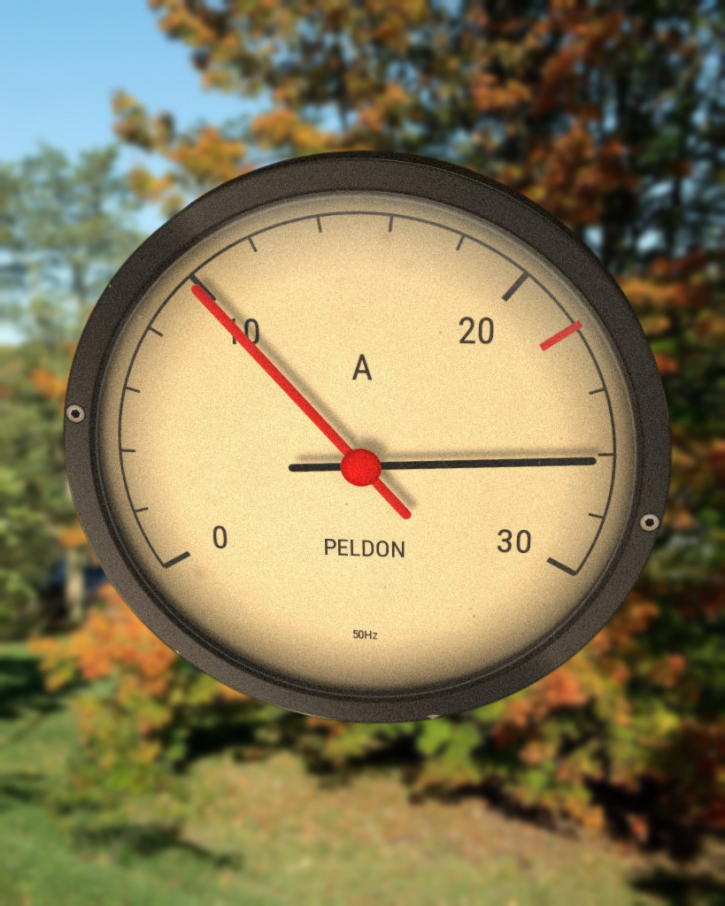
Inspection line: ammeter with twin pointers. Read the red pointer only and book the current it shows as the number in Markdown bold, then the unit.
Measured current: **10** A
